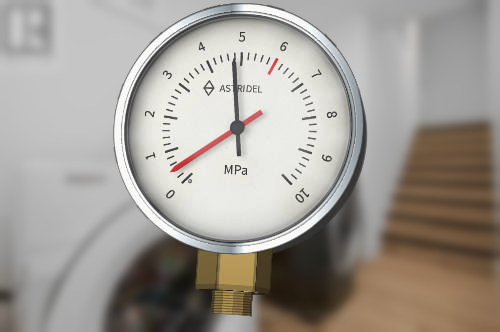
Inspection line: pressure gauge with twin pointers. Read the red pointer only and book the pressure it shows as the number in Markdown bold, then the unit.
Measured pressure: **0.4** MPa
